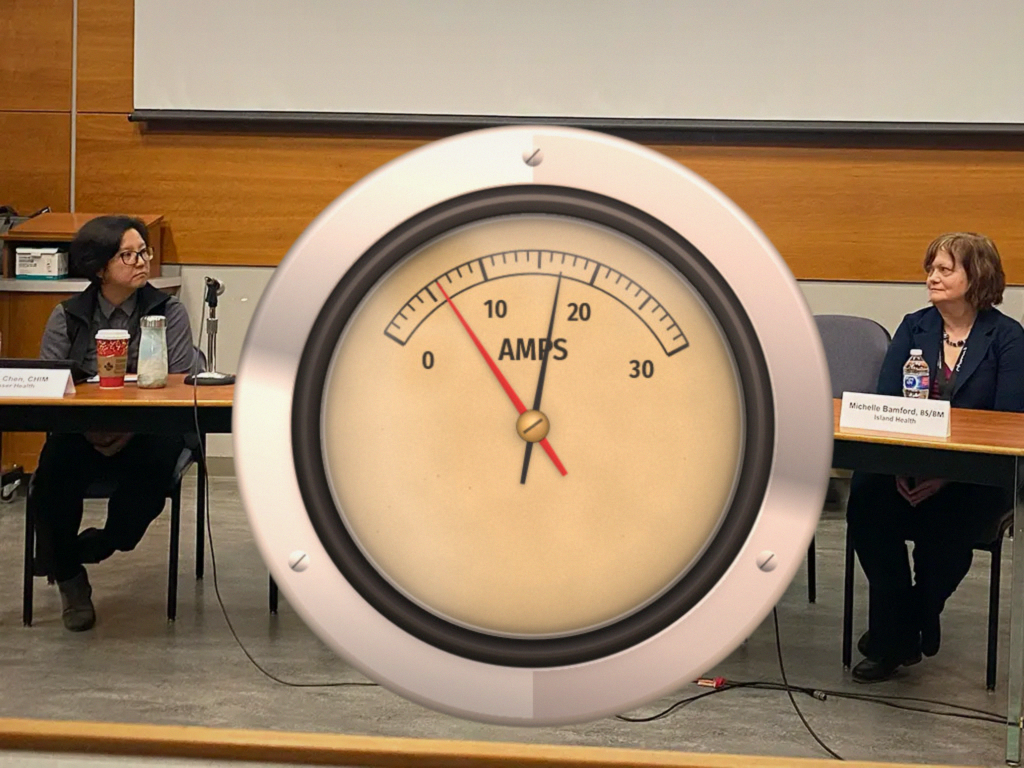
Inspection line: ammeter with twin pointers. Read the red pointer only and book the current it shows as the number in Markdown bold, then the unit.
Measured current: **6** A
